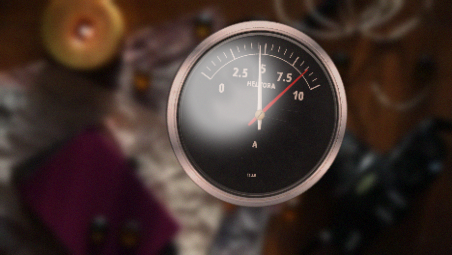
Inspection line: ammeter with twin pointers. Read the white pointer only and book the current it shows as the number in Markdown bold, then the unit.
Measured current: **4.5** A
